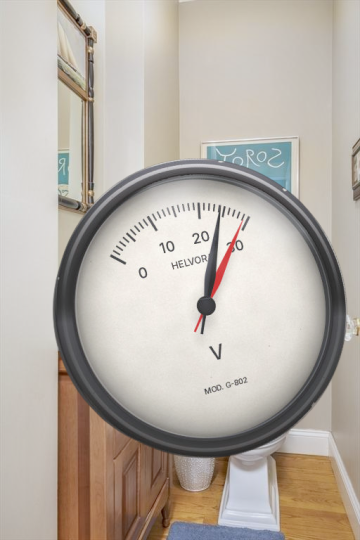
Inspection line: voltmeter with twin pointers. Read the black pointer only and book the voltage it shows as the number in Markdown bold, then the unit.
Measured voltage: **24** V
